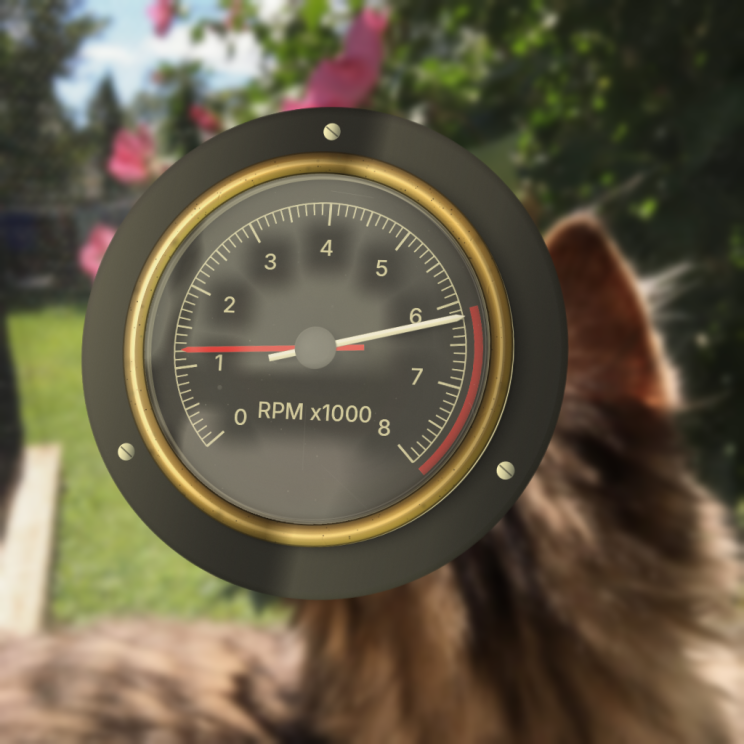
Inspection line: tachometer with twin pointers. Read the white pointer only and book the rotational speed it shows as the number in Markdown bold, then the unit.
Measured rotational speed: **6200** rpm
